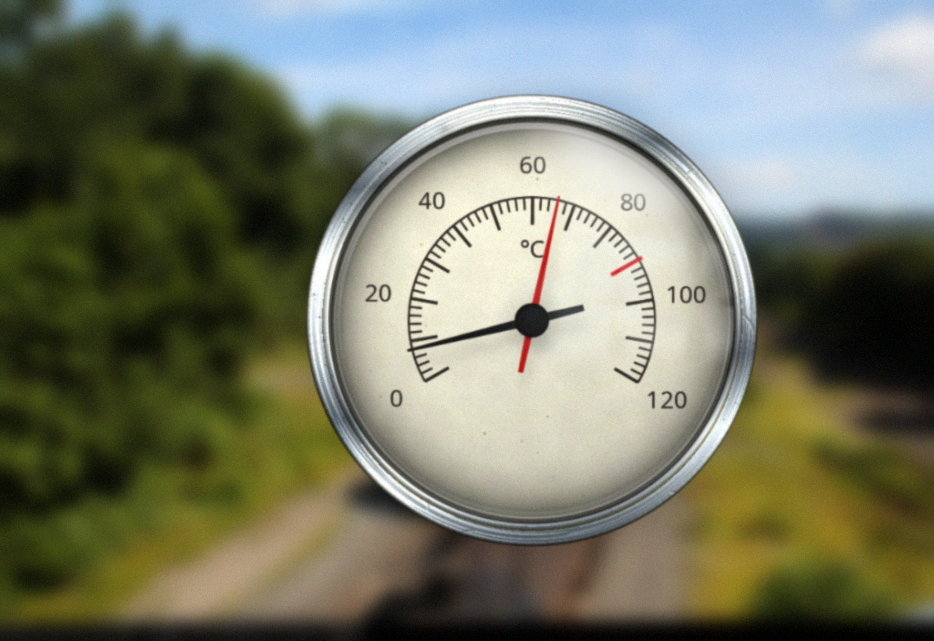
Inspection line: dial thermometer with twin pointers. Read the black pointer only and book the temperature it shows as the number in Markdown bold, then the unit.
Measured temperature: **8** °C
